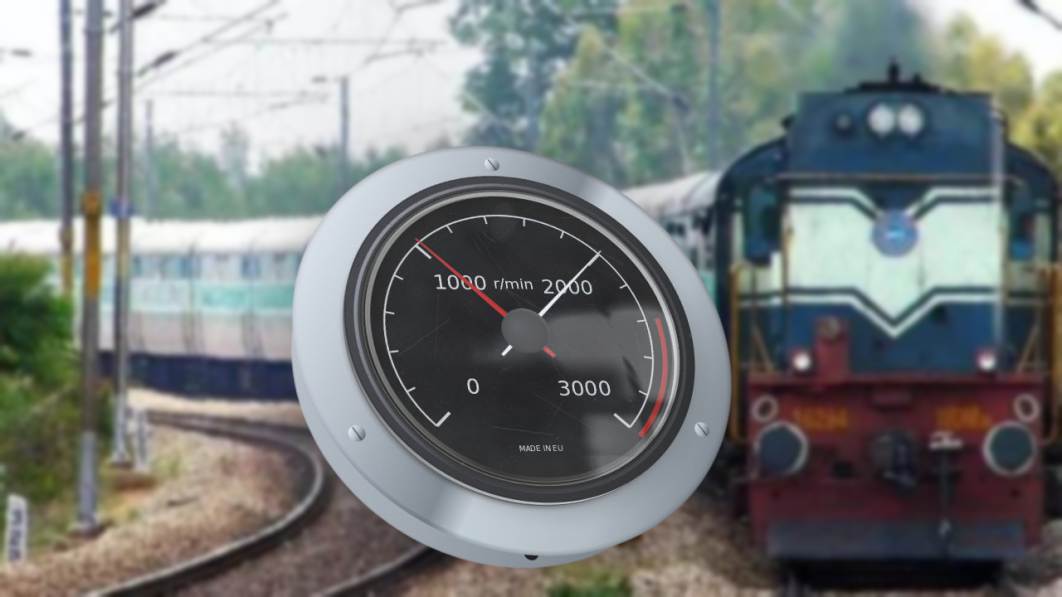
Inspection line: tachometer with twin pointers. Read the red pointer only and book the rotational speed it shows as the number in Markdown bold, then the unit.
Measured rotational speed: **1000** rpm
